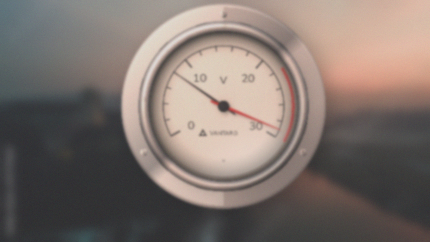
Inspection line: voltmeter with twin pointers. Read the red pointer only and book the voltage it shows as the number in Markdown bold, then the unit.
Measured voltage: **29** V
